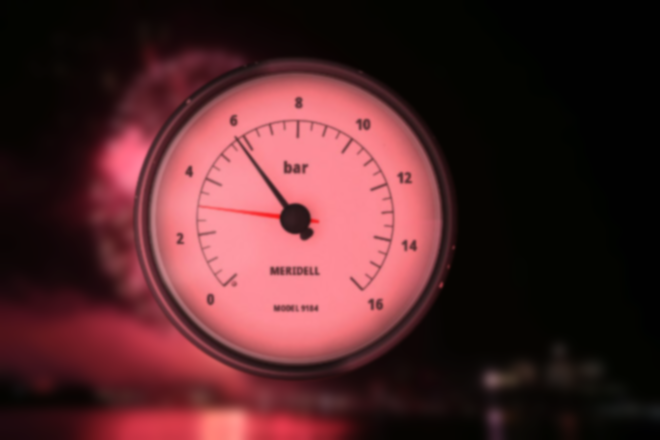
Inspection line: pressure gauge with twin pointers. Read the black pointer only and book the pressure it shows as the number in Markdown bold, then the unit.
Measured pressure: **5.75** bar
